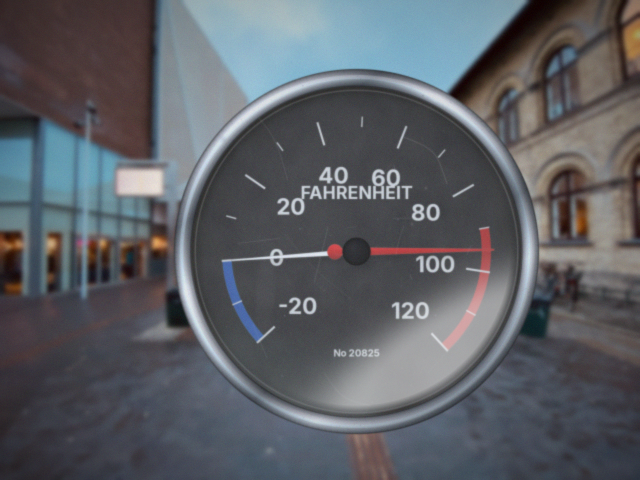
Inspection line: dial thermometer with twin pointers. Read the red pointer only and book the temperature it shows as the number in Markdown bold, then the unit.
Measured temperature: **95** °F
